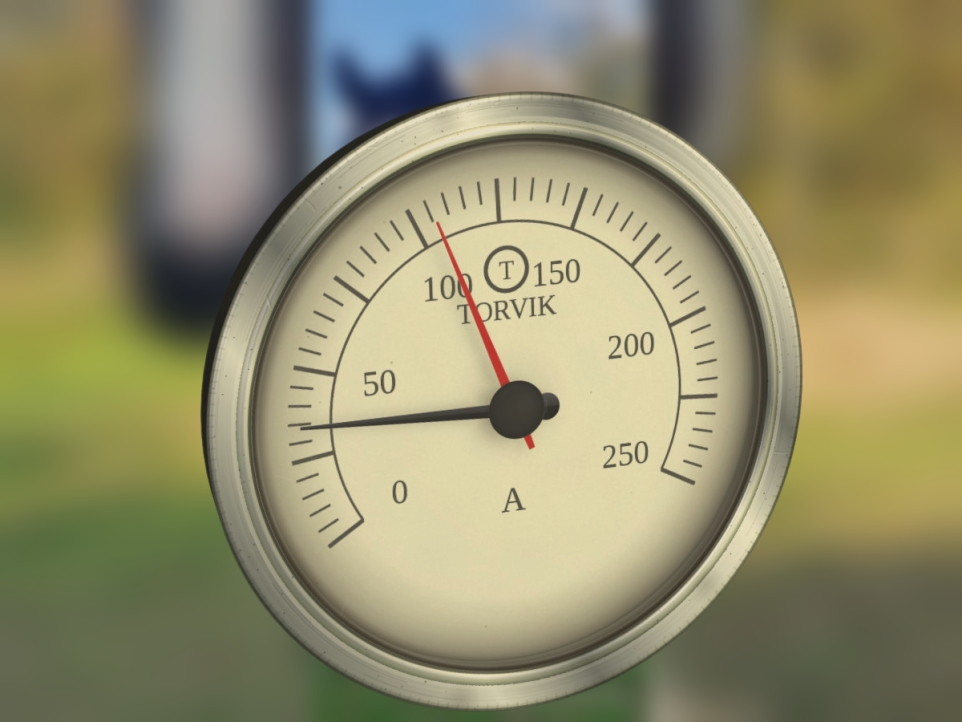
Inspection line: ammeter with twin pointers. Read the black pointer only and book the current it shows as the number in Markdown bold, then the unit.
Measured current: **35** A
